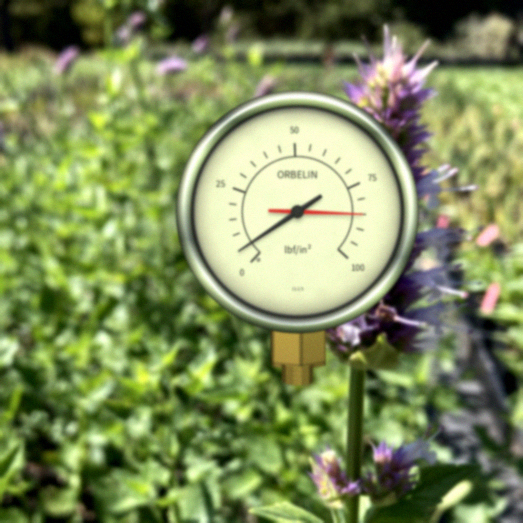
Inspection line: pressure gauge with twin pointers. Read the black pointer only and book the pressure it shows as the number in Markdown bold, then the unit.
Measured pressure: **5** psi
